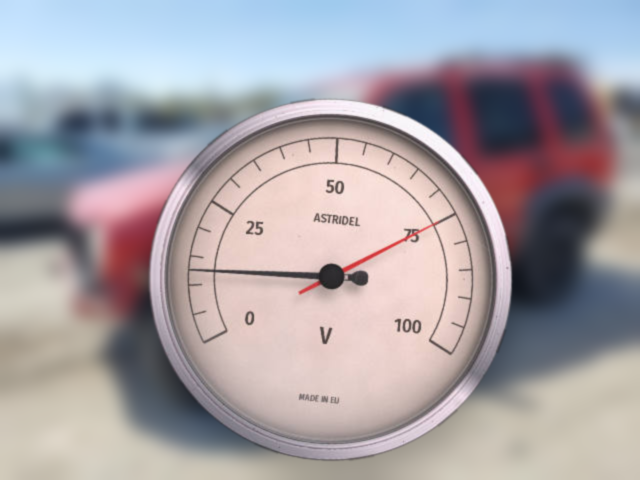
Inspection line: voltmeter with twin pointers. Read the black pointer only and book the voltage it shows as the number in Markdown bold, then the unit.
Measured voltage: **12.5** V
